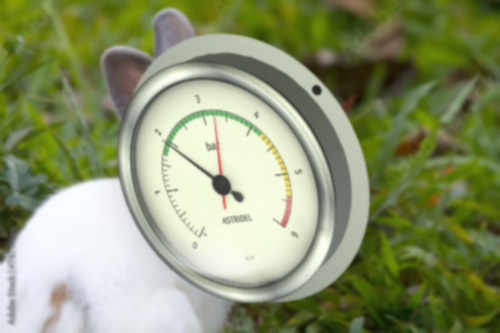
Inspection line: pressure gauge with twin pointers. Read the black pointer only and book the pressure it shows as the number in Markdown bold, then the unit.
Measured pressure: **2** bar
